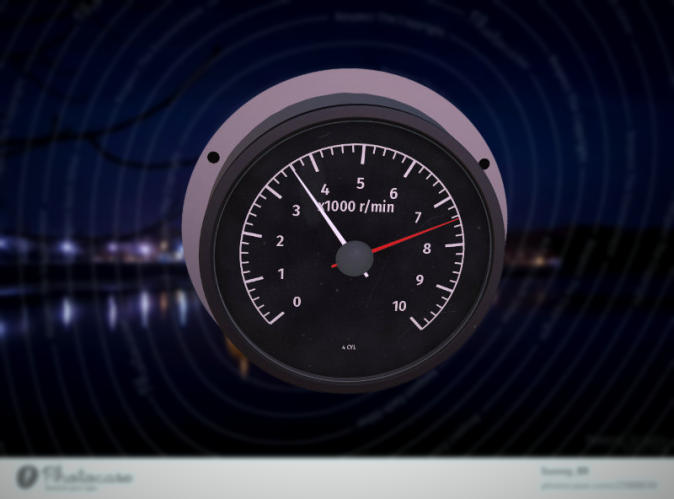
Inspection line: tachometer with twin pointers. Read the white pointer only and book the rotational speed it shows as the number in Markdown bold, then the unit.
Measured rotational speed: **3600** rpm
